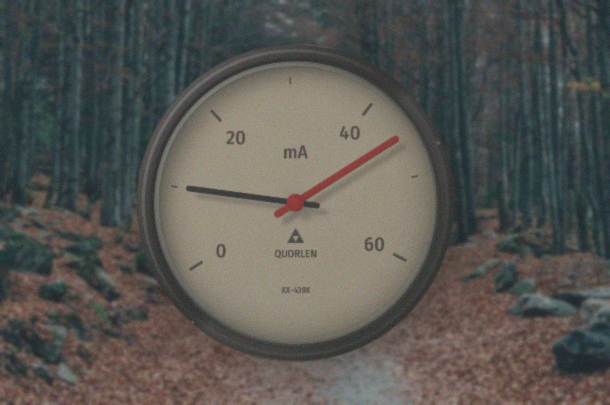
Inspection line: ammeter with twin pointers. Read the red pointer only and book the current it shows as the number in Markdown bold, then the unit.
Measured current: **45** mA
